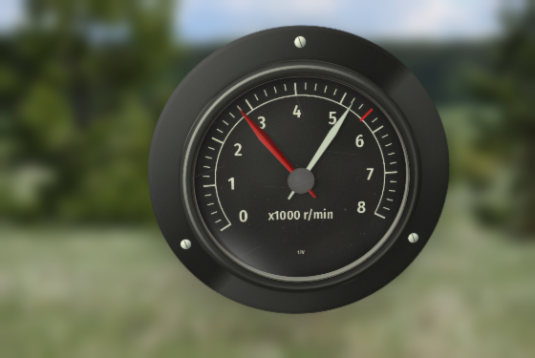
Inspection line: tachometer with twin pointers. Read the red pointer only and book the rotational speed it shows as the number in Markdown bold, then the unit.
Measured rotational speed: **2800** rpm
